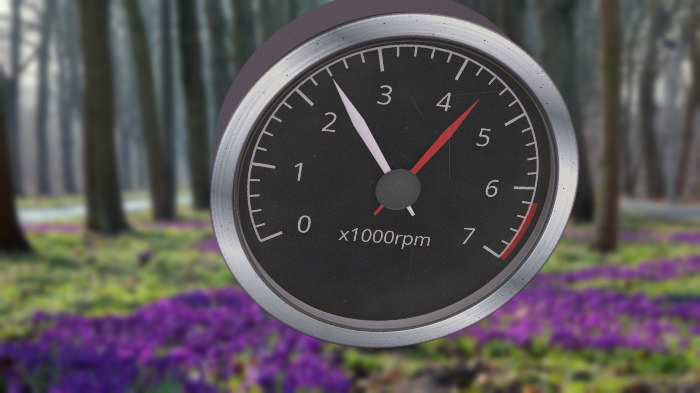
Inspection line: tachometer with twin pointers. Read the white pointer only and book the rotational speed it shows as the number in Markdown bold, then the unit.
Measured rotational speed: **2400** rpm
